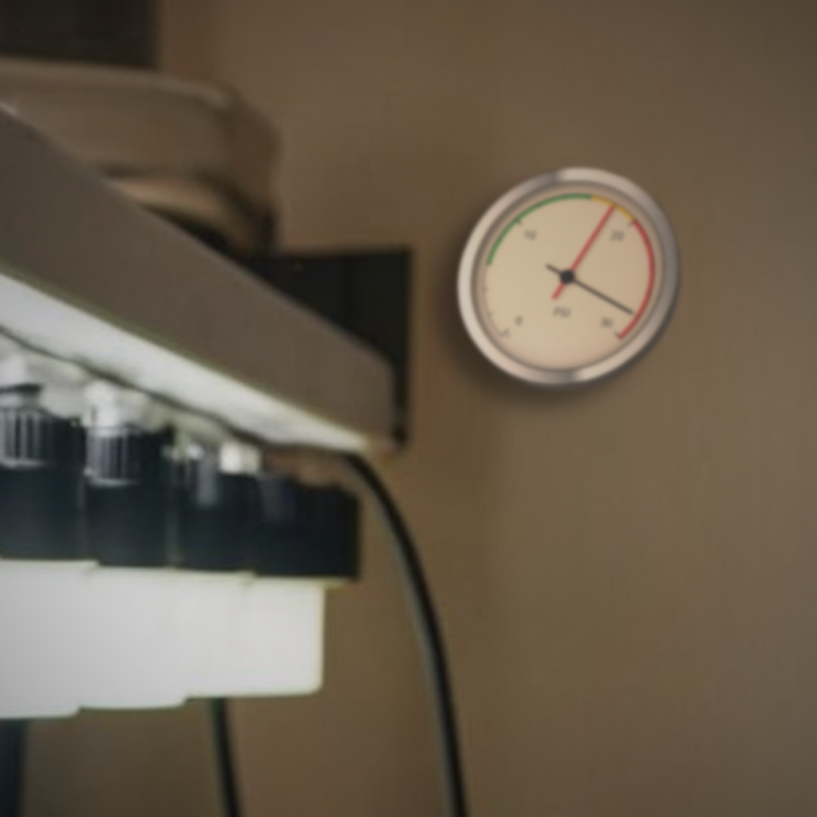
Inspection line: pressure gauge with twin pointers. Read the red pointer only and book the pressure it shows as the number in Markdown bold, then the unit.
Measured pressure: **18** psi
